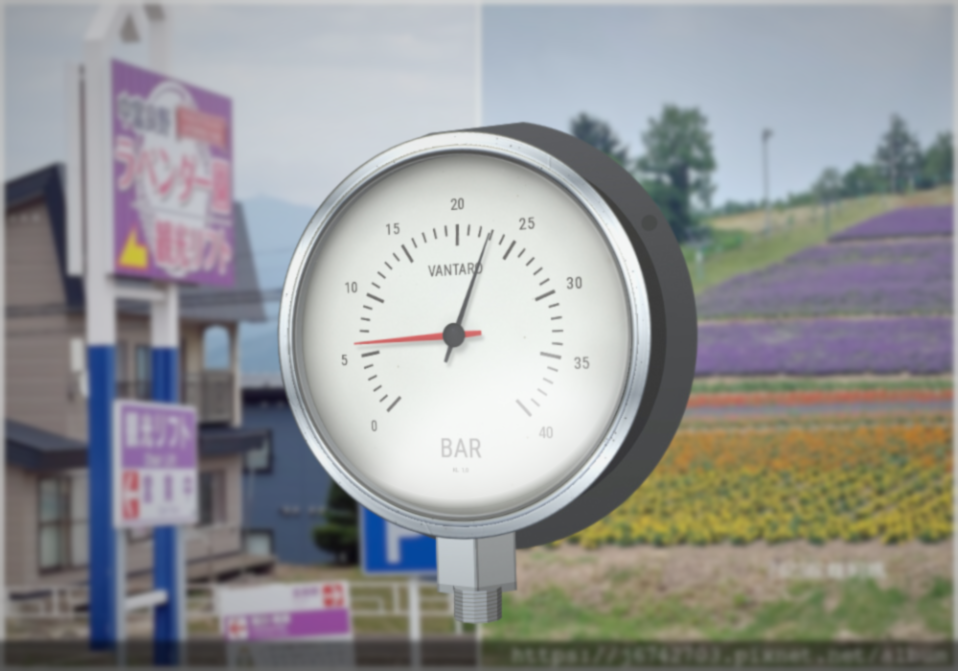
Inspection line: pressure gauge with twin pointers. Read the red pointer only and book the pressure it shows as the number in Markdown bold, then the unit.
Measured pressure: **6** bar
